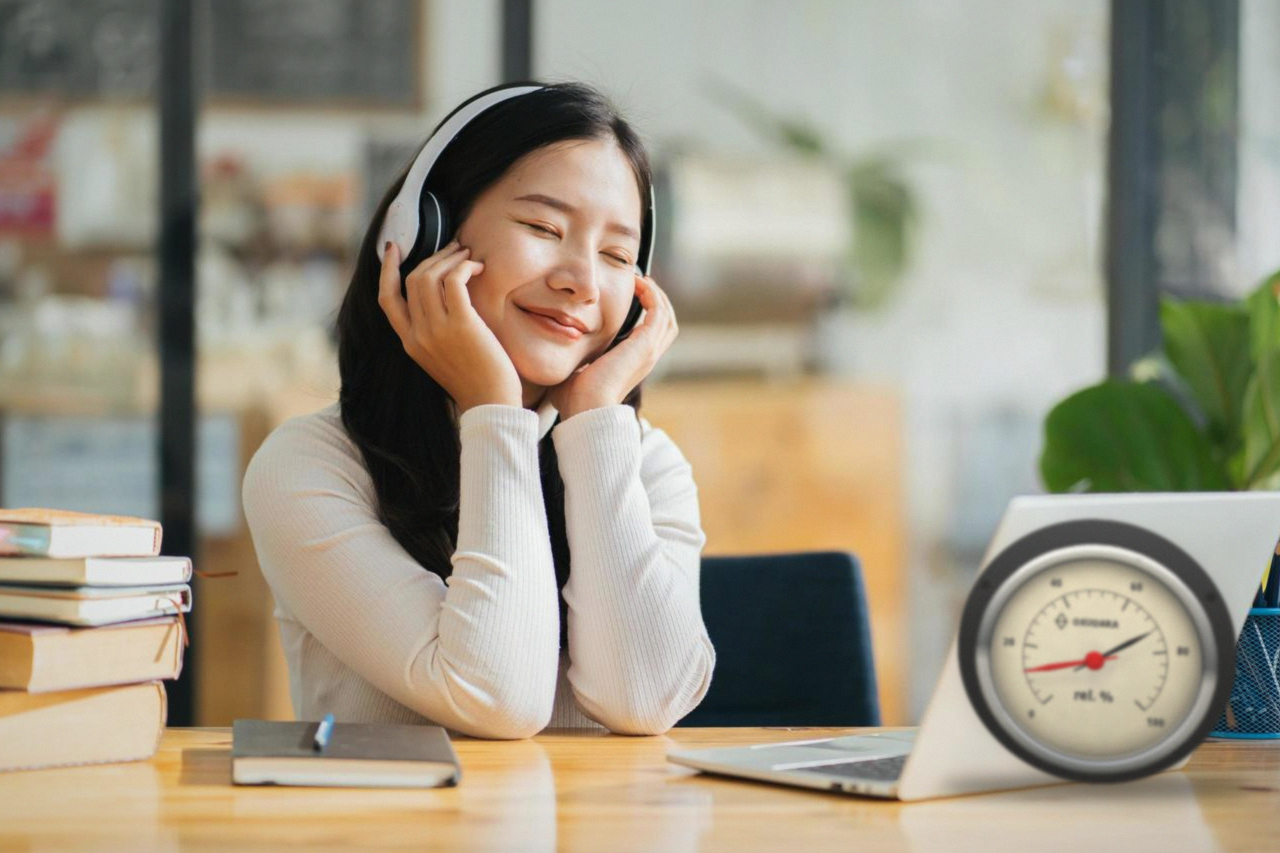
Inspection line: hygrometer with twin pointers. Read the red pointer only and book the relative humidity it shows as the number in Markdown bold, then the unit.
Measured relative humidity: **12** %
